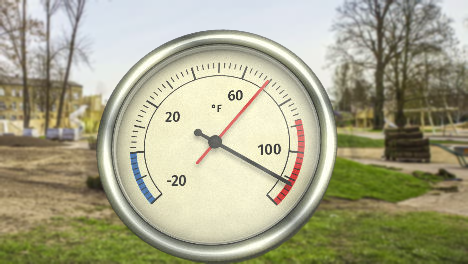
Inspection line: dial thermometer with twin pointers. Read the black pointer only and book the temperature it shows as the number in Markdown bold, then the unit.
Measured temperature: **112** °F
